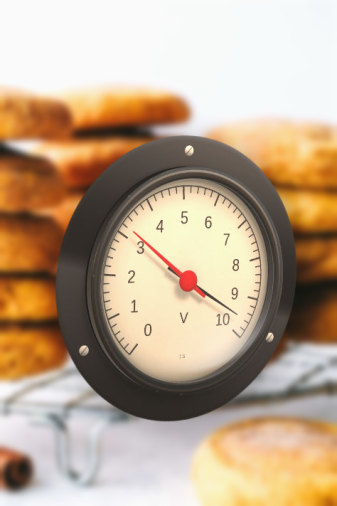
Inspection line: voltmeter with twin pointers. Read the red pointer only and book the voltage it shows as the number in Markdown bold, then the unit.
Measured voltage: **3.2** V
